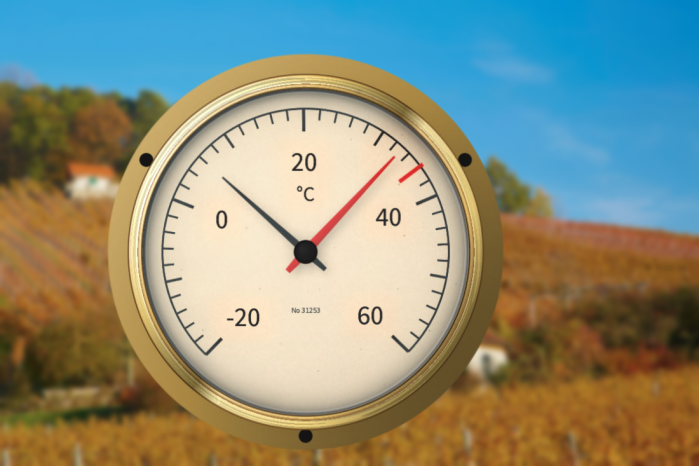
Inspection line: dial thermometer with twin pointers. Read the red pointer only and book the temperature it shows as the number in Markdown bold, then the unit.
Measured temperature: **33** °C
